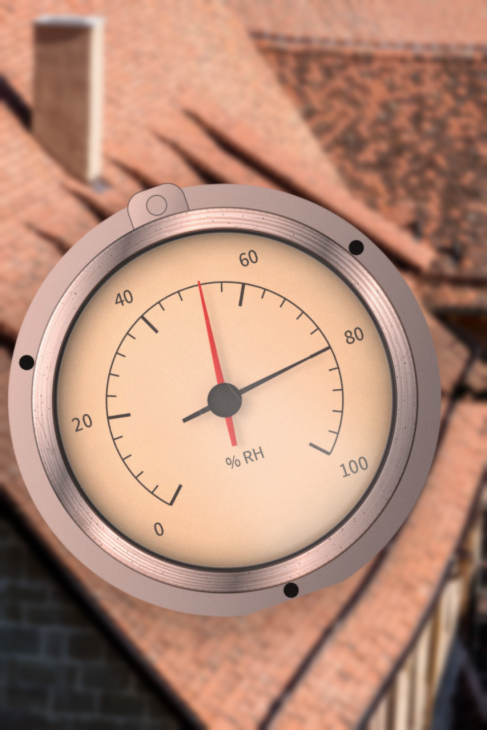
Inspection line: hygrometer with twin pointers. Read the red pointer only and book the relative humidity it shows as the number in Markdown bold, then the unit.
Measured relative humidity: **52** %
